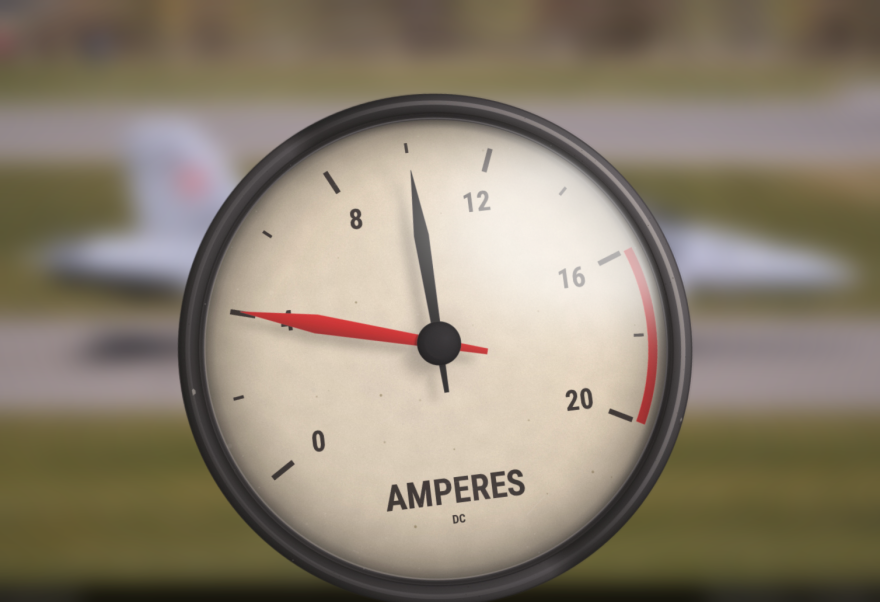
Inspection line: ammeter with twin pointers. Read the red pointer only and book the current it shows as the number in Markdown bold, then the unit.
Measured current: **4** A
